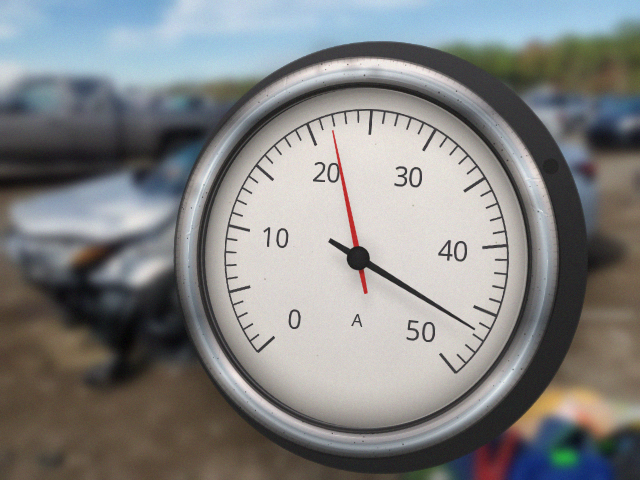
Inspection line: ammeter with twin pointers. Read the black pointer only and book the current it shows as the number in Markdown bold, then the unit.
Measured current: **46.5** A
